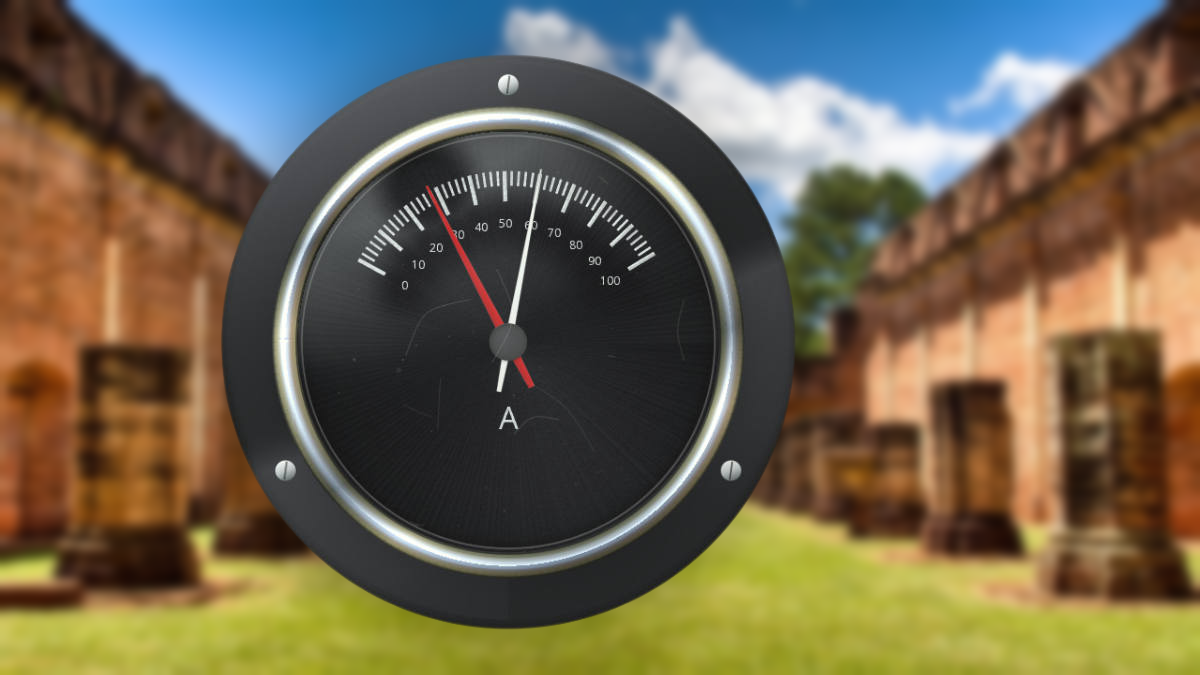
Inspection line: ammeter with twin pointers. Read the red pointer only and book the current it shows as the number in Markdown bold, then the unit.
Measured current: **28** A
